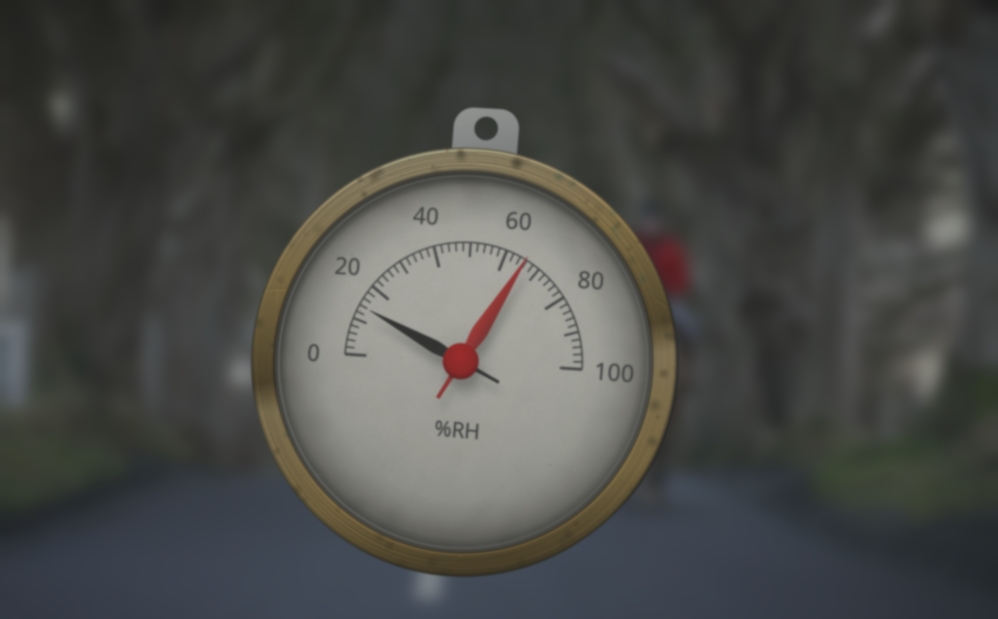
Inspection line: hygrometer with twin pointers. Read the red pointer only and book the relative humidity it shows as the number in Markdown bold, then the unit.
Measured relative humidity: **66** %
